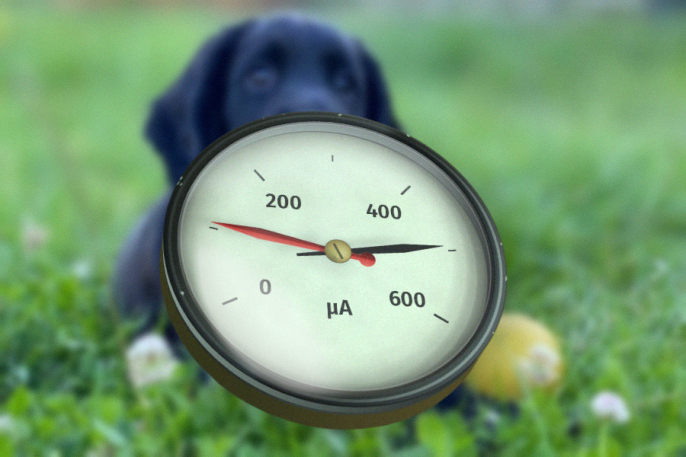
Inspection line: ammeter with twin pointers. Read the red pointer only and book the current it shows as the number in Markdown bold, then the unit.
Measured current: **100** µA
